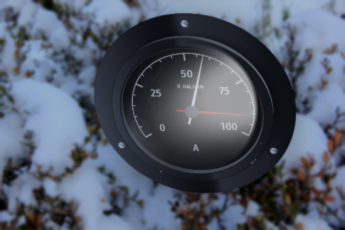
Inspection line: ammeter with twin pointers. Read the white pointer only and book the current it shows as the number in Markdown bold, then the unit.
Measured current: **57.5** A
